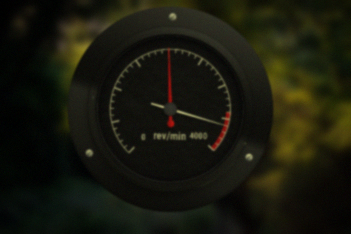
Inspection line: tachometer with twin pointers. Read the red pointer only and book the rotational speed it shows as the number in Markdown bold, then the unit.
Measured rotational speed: **2000** rpm
